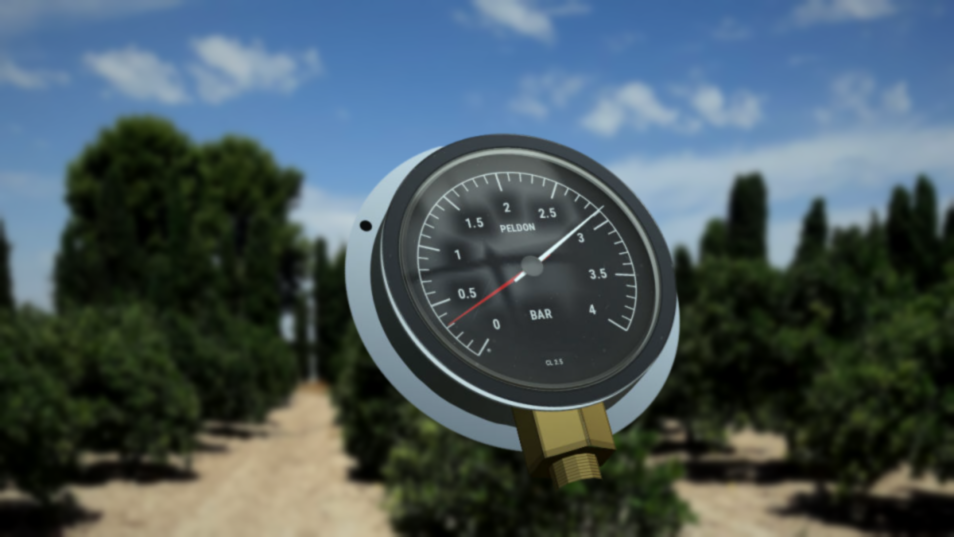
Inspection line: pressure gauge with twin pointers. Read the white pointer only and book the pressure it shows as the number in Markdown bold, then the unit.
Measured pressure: **2.9** bar
